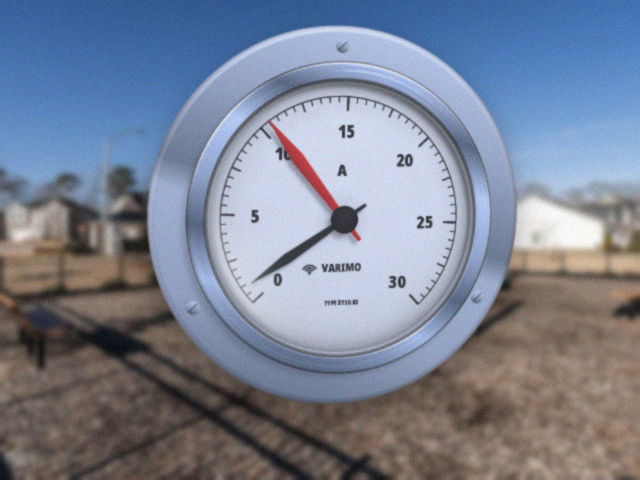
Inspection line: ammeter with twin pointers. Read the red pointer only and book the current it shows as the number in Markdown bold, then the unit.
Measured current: **10.5** A
